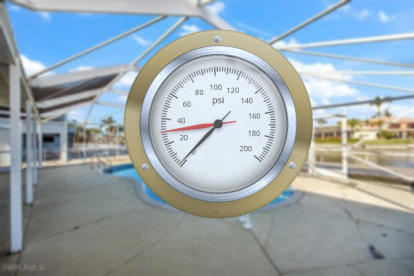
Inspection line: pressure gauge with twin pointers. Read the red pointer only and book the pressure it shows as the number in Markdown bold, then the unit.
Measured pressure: **30** psi
